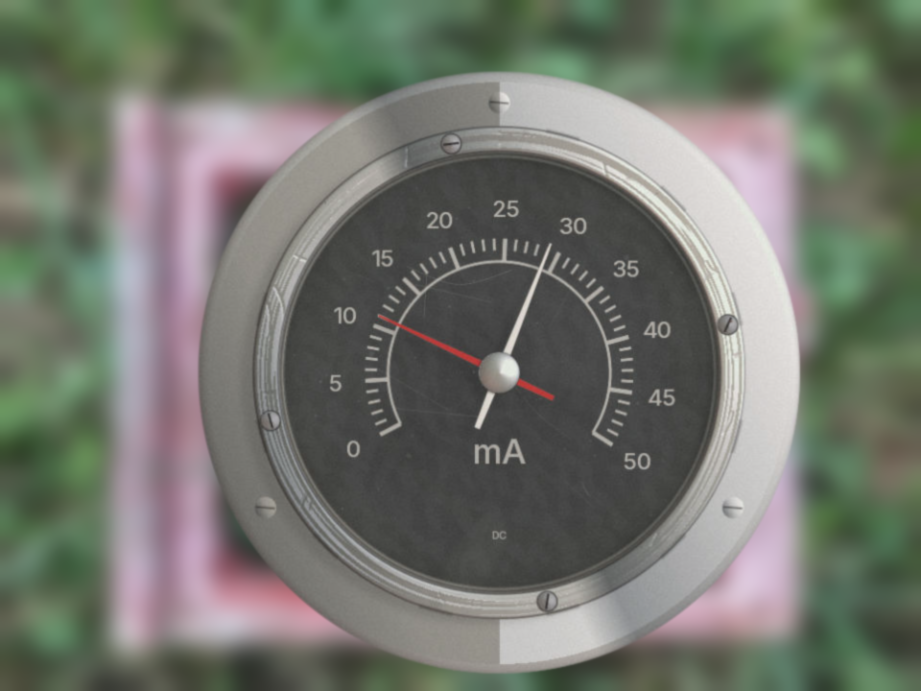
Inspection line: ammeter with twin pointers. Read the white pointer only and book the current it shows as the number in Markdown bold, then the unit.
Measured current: **29** mA
